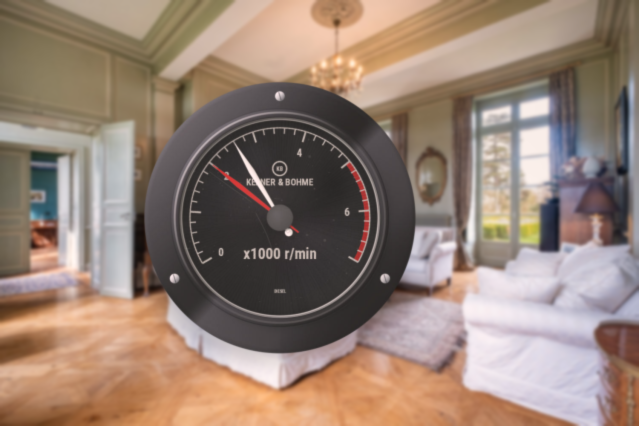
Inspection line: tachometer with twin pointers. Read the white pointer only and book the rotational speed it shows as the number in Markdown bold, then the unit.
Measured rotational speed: **2600** rpm
